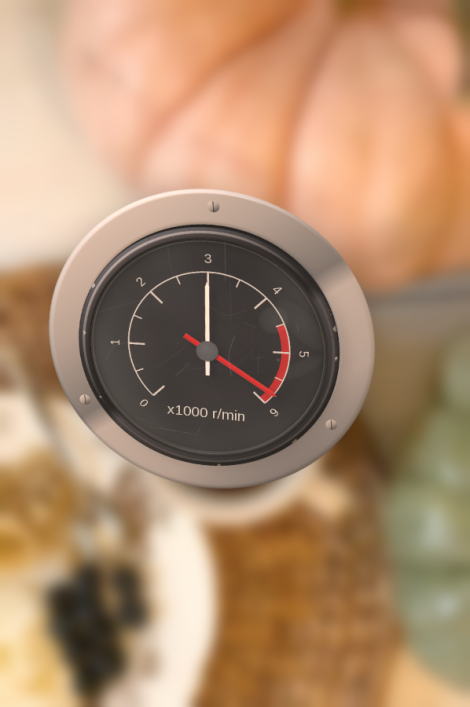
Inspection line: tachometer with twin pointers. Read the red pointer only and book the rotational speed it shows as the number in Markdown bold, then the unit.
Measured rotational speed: **5750** rpm
